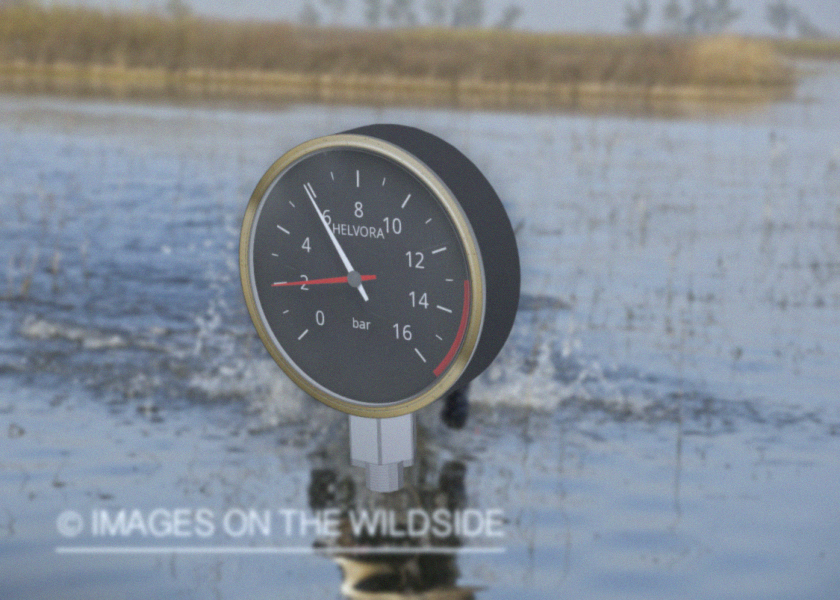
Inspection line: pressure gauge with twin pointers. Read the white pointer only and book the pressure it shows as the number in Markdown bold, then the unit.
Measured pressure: **6** bar
